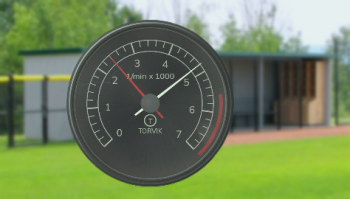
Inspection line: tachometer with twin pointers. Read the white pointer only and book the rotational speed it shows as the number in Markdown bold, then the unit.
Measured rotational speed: **4800** rpm
